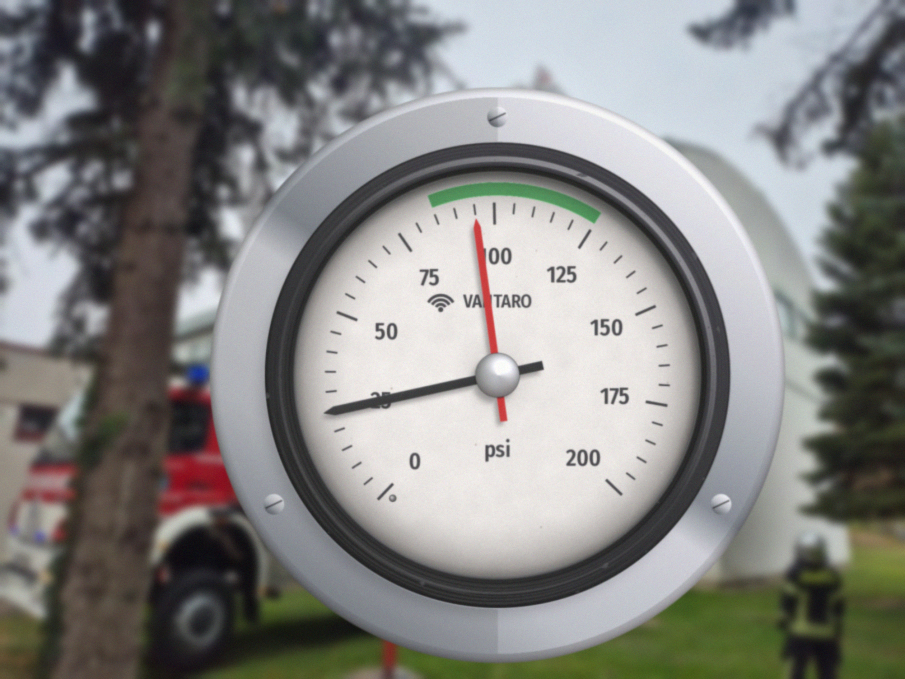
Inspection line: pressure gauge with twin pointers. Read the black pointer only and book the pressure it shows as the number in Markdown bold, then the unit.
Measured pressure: **25** psi
